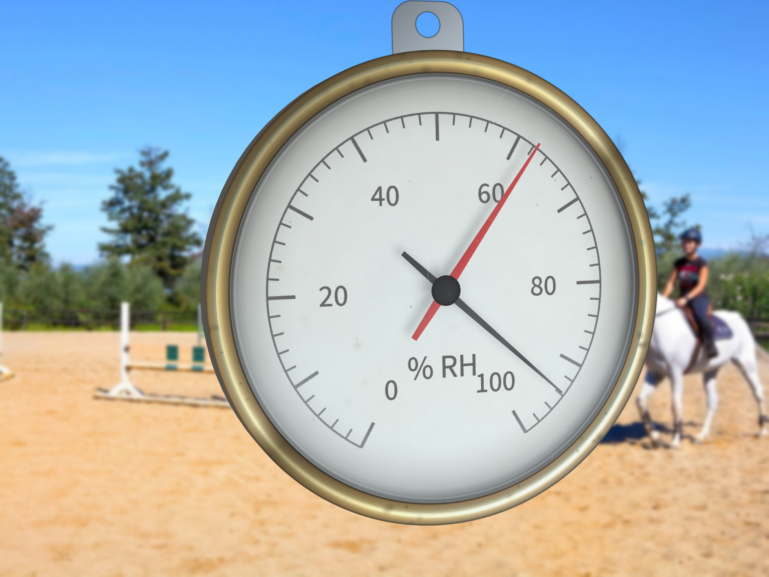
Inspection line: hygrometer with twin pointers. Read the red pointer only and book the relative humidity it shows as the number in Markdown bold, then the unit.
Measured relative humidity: **62** %
